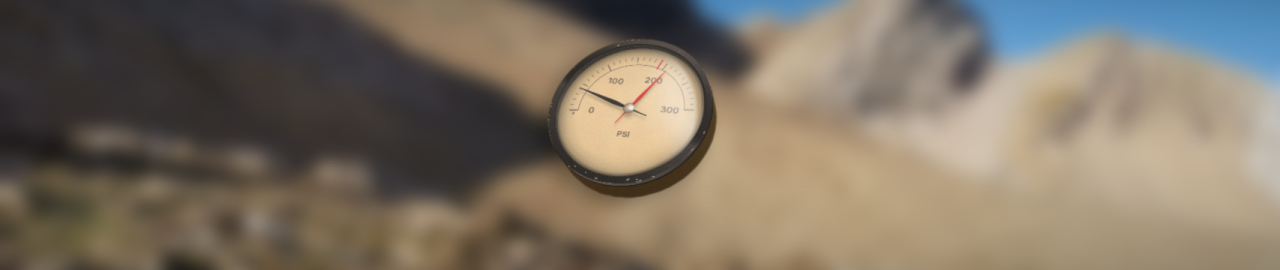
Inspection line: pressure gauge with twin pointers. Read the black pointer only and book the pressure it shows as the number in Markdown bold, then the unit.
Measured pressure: **40** psi
